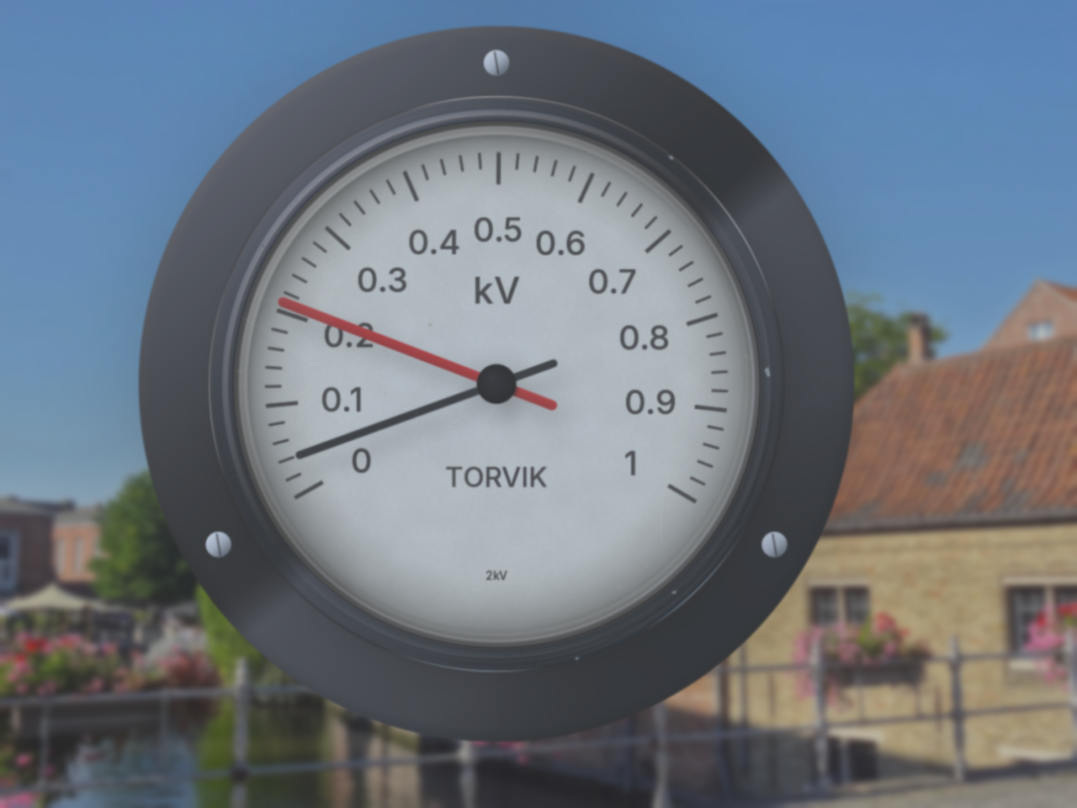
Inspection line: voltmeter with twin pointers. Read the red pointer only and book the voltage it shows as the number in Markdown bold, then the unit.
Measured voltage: **0.21** kV
